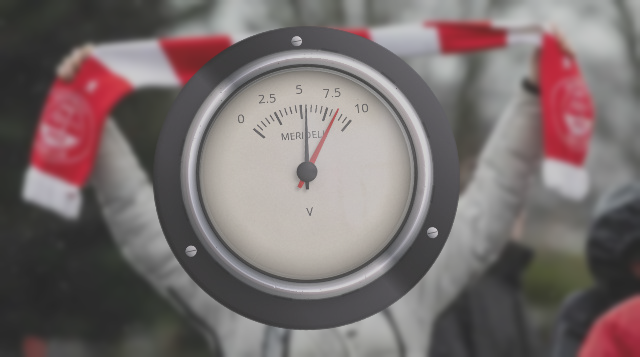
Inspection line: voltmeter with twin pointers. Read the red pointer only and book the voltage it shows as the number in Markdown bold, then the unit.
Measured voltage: **8.5** V
